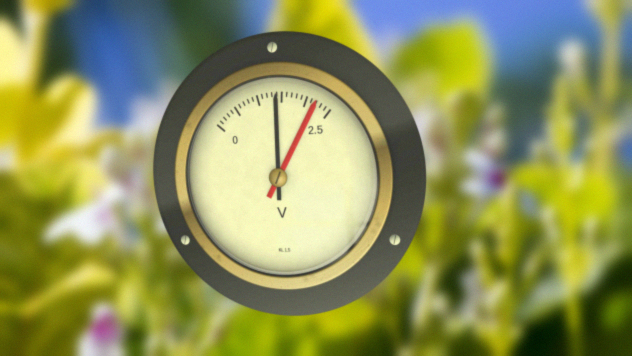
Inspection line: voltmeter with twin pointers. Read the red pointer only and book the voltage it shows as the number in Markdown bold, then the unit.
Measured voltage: **2.2** V
